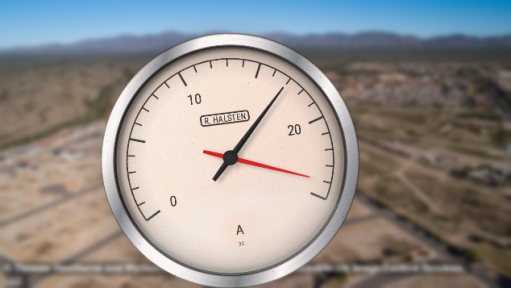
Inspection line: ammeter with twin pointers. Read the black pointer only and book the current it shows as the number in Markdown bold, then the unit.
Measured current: **17** A
